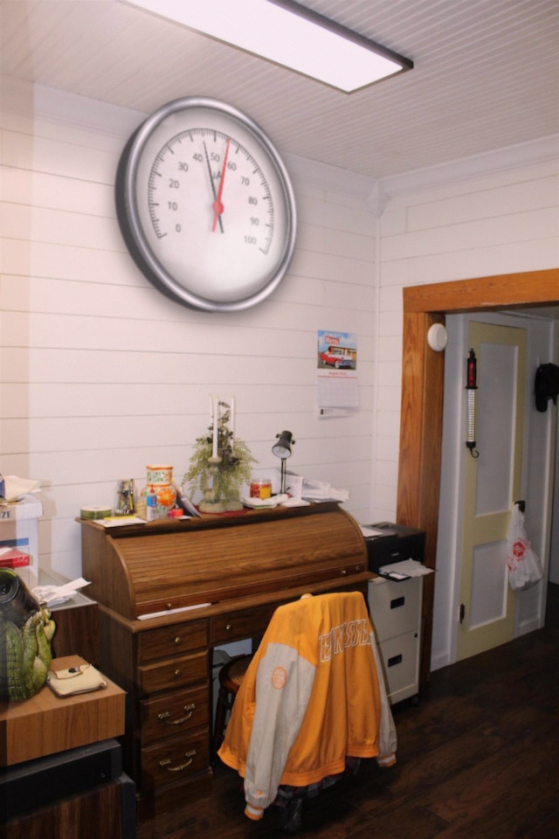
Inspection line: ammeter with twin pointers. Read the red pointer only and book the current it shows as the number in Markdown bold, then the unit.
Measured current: **55** µA
